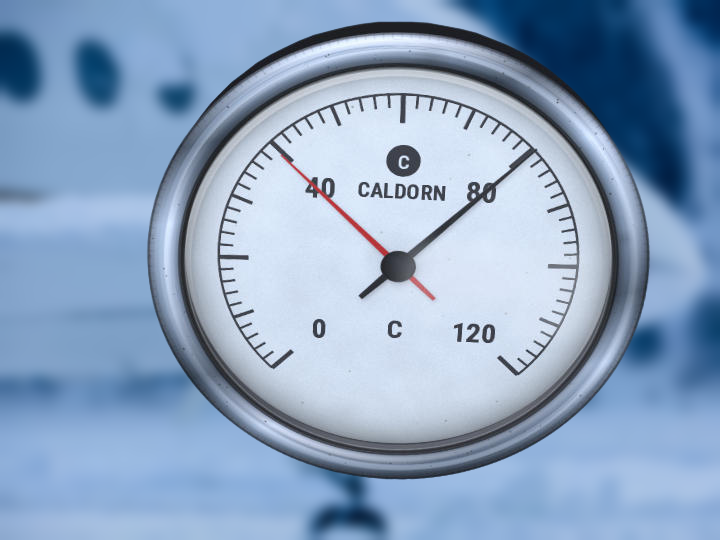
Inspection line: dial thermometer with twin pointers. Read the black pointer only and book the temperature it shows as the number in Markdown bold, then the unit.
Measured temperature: **80** °C
